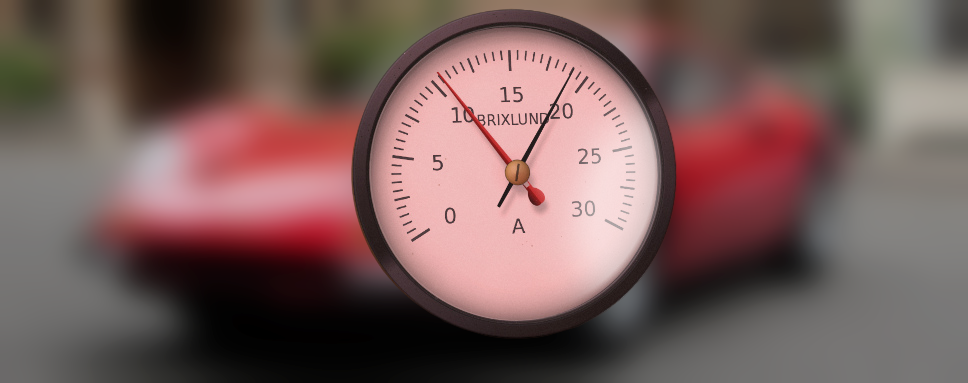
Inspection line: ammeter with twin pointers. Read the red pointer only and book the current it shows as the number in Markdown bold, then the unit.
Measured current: **10.5** A
